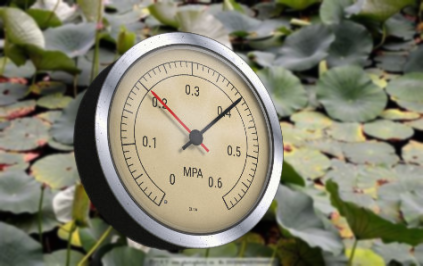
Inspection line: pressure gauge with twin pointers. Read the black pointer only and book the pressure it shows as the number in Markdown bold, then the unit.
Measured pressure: **0.4** MPa
